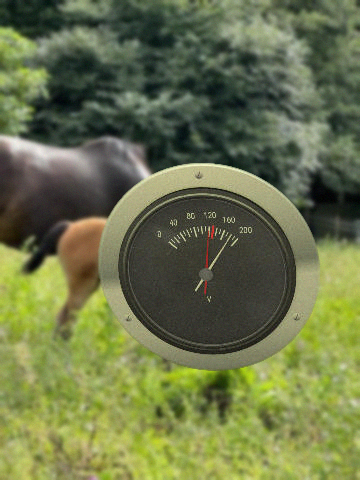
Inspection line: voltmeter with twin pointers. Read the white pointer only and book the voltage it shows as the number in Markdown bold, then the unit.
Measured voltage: **180** V
